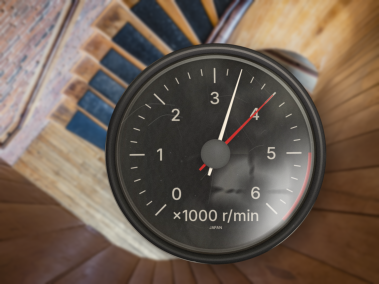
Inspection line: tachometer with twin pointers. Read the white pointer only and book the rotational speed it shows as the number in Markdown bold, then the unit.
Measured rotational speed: **3400** rpm
